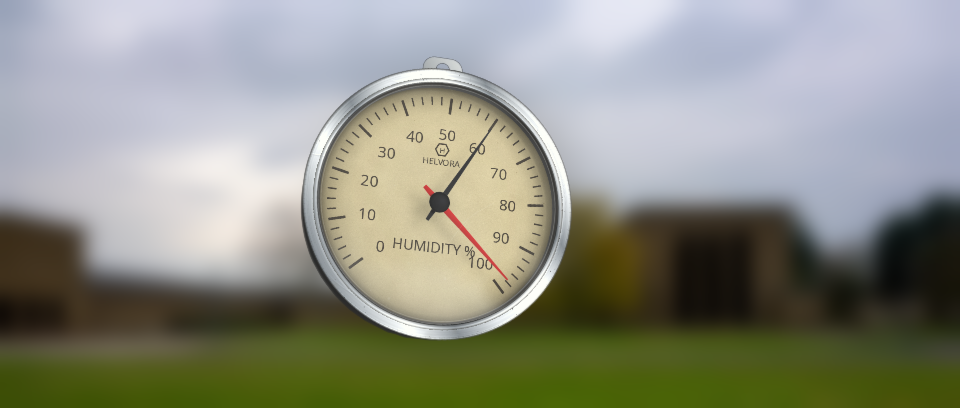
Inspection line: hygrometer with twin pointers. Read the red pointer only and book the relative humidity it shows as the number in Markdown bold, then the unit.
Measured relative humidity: **98** %
